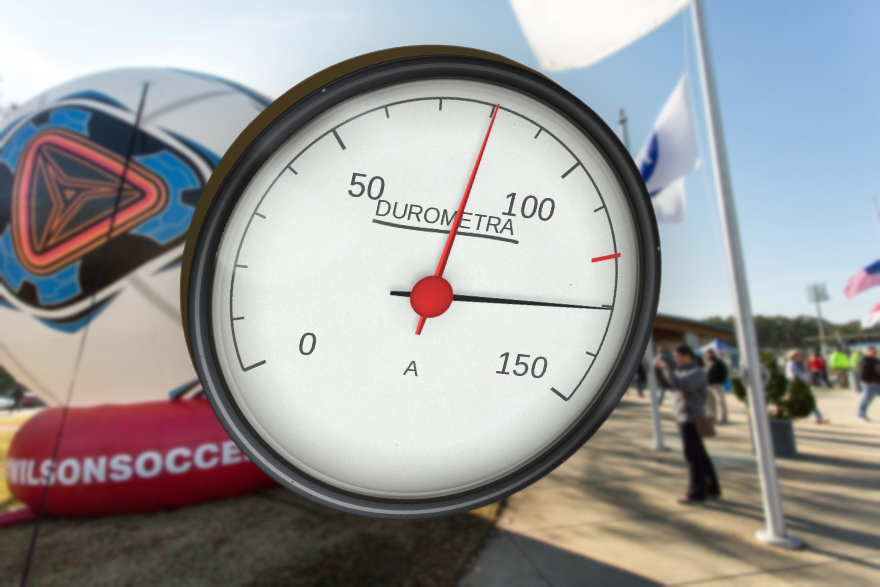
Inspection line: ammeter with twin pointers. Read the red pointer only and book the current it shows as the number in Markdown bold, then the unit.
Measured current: **80** A
